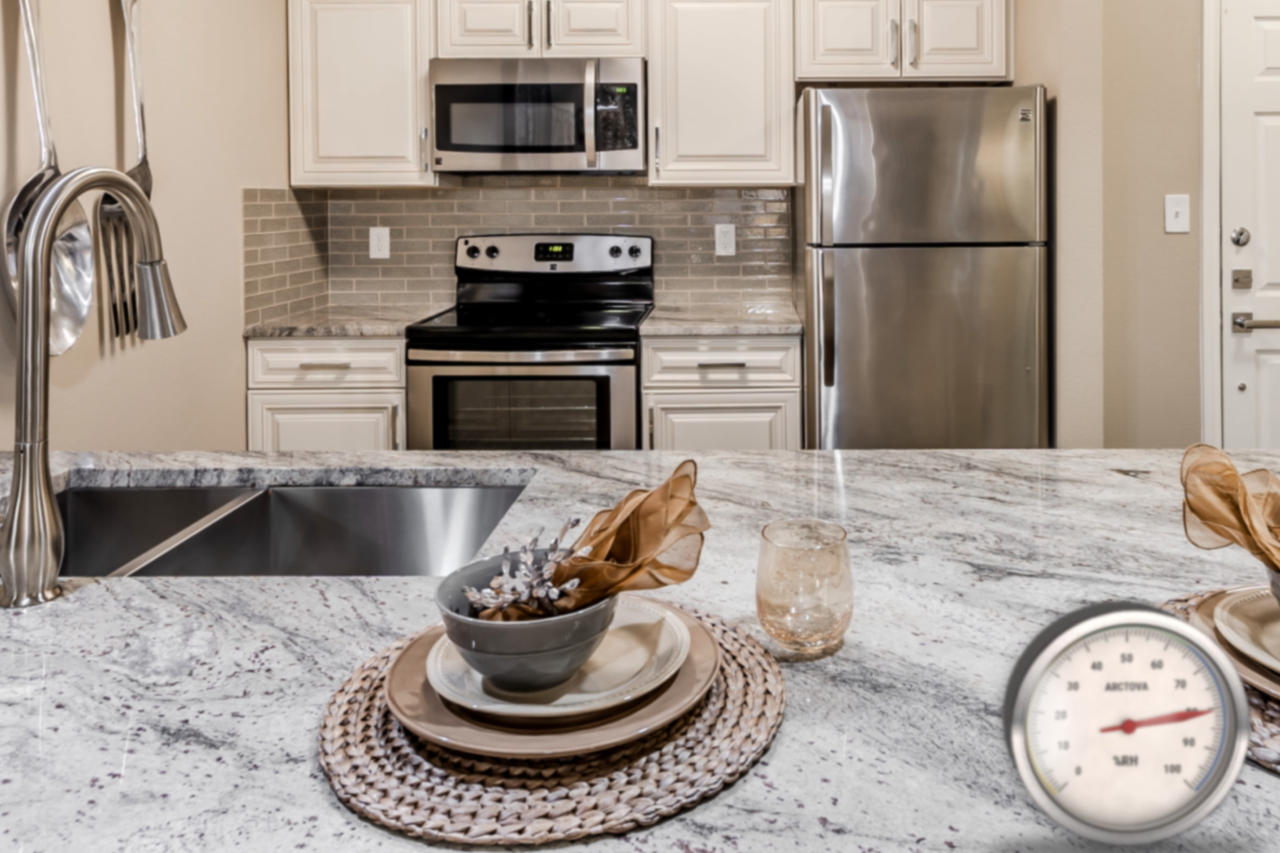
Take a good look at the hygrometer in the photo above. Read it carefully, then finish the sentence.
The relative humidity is 80 %
